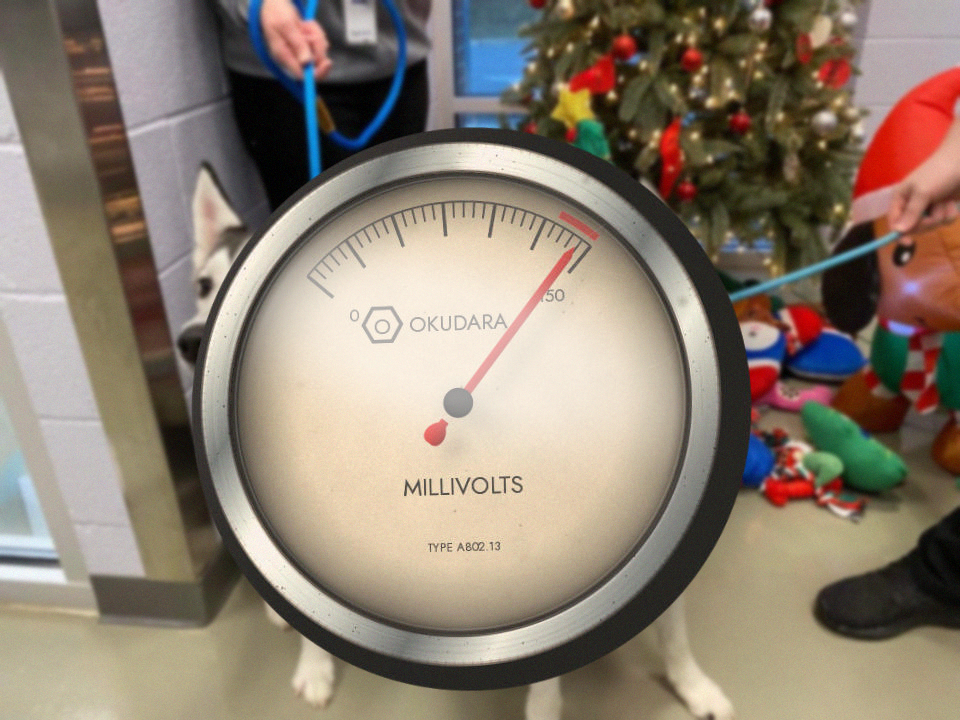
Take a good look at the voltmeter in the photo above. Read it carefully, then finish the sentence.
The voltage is 145 mV
